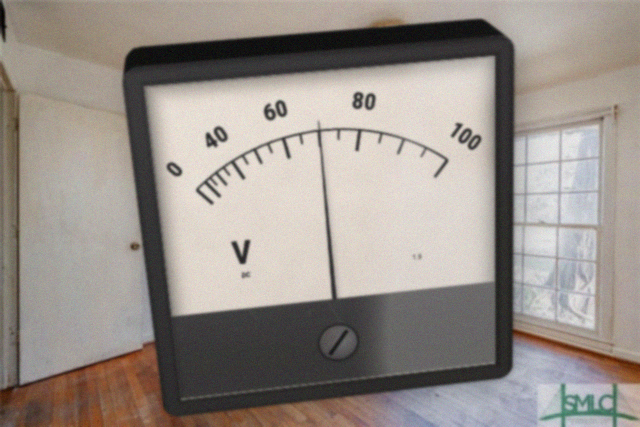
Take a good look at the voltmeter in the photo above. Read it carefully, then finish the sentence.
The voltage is 70 V
